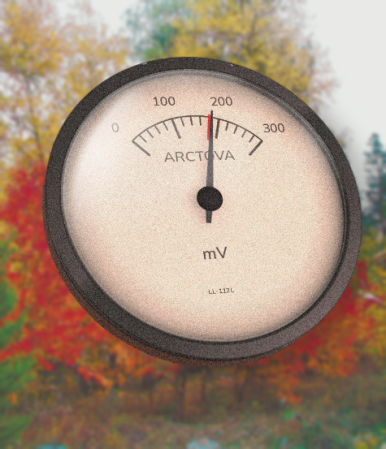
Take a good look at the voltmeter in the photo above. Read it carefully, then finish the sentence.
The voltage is 180 mV
